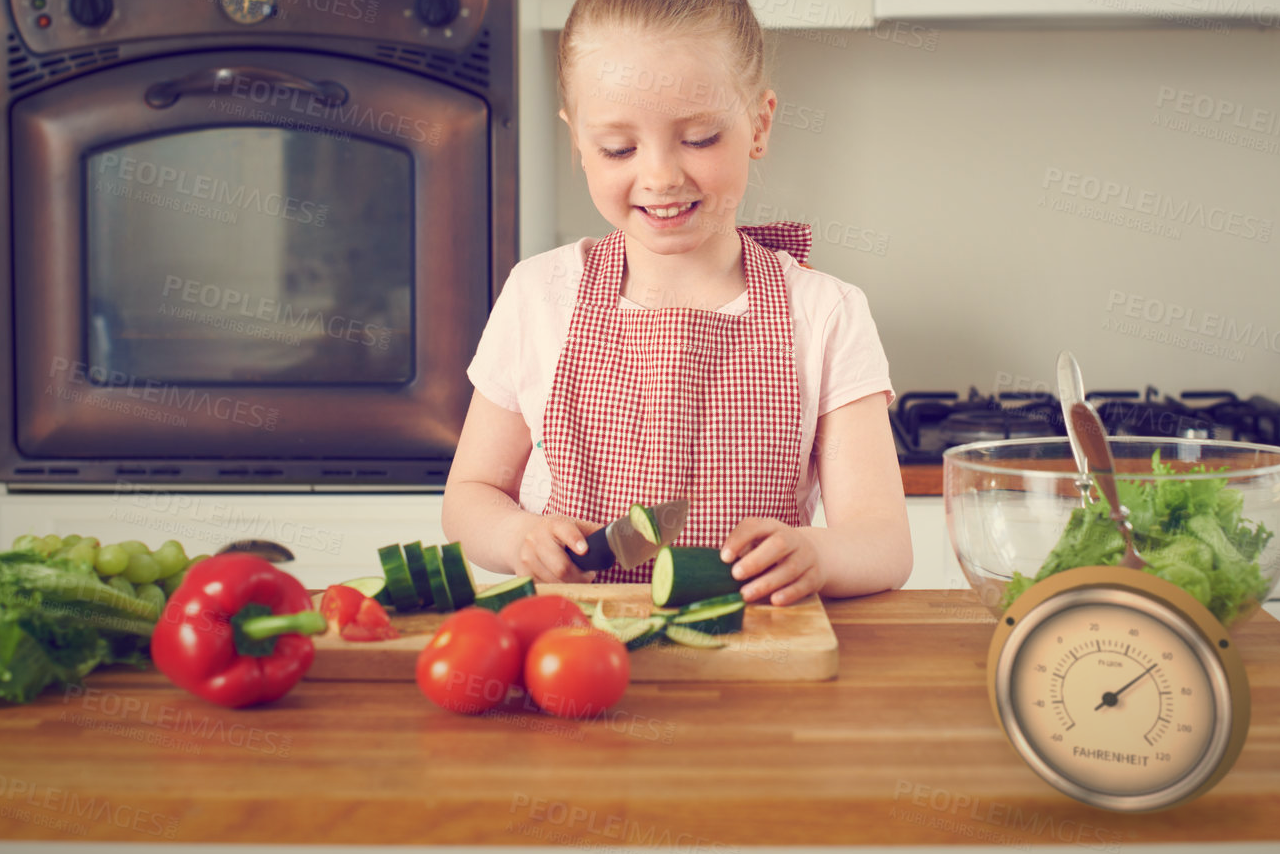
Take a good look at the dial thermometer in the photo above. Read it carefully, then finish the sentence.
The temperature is 60 °F
